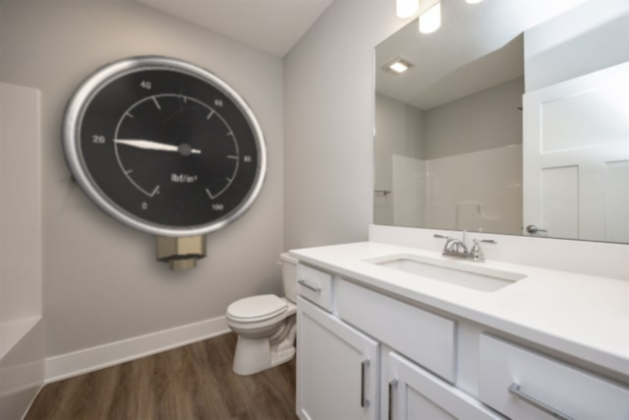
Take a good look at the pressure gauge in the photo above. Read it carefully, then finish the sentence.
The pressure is 20 psi
